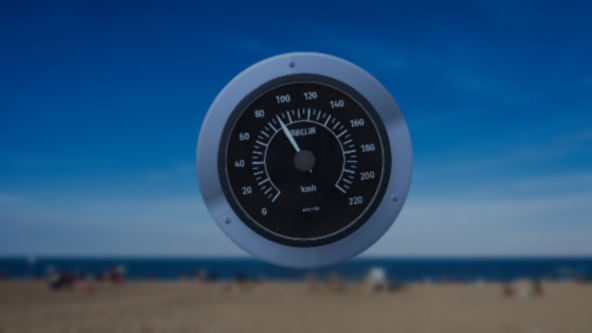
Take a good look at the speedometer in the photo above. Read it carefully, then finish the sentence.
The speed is 90 km/h
